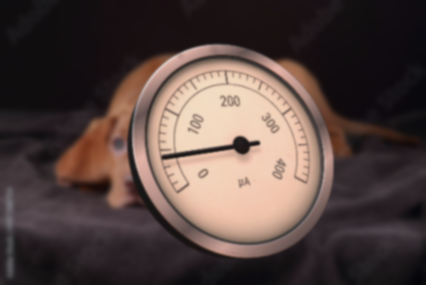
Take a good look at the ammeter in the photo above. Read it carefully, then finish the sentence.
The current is 40 µA
